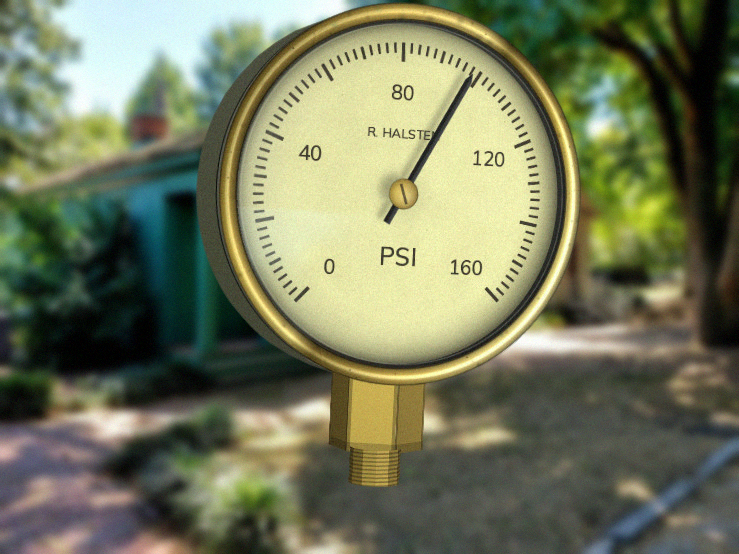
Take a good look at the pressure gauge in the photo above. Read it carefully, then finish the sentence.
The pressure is 98 psi
